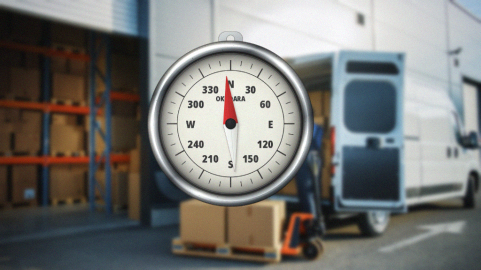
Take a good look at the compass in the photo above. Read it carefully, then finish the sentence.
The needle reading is 355 °
